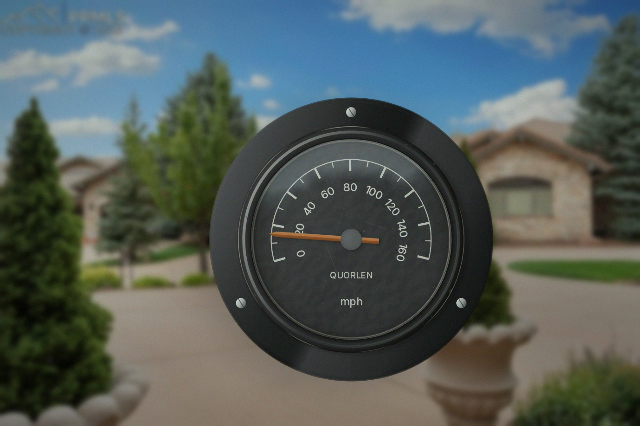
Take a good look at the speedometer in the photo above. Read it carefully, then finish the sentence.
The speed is 15 mph
